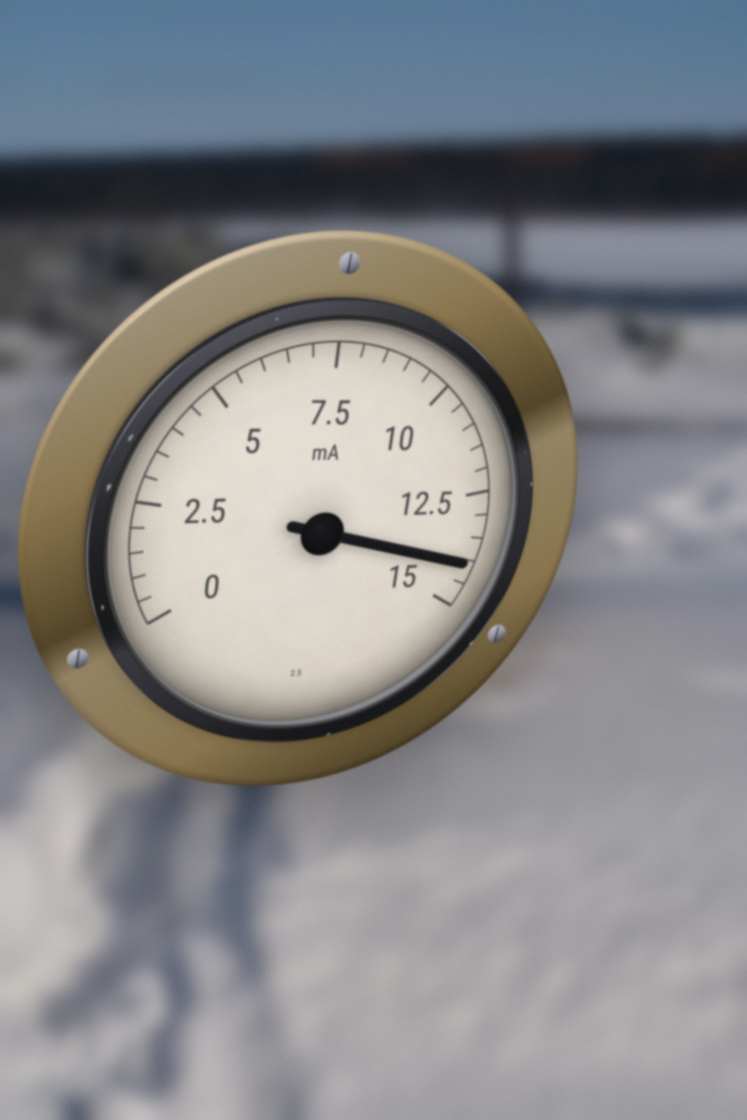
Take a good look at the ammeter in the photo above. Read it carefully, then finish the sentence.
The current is 14 mA
